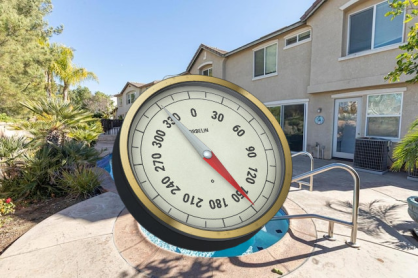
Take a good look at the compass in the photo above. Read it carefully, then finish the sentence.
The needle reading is 150 °
